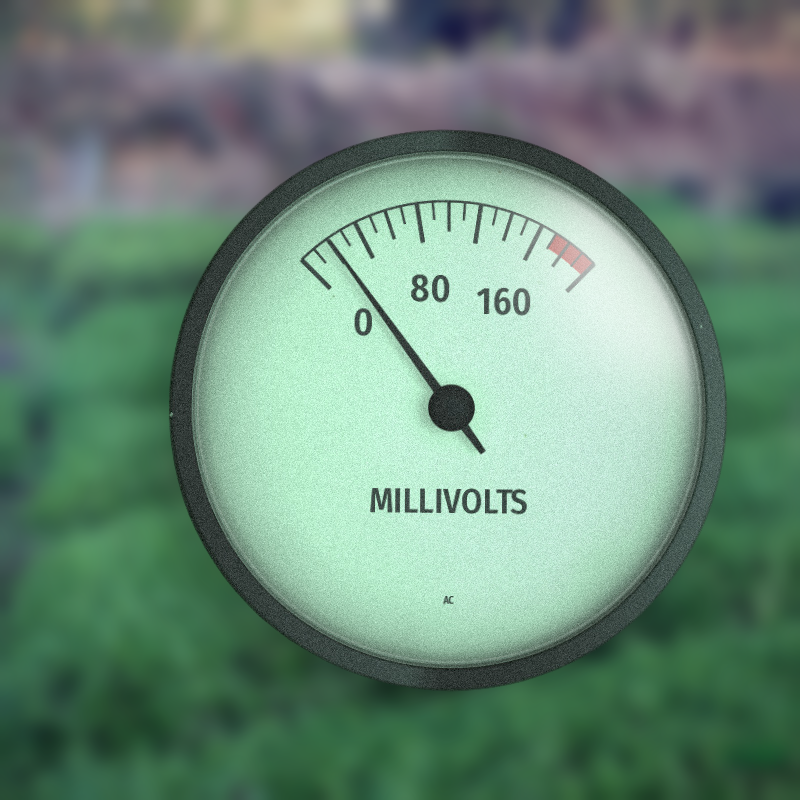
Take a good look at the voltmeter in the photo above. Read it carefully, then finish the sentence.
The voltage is 20 mV
